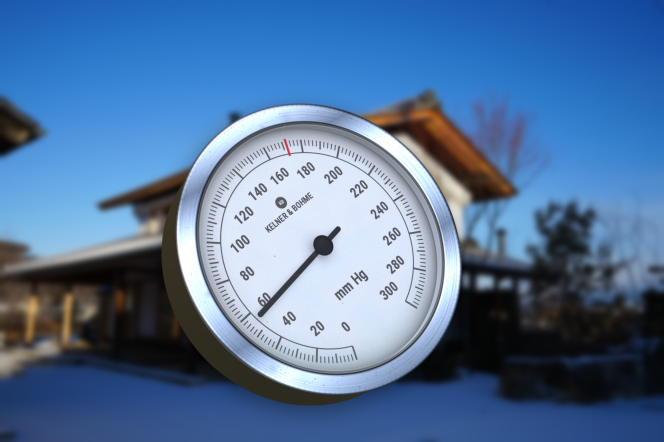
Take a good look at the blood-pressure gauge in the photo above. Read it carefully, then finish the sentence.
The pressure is 56 mmHg
